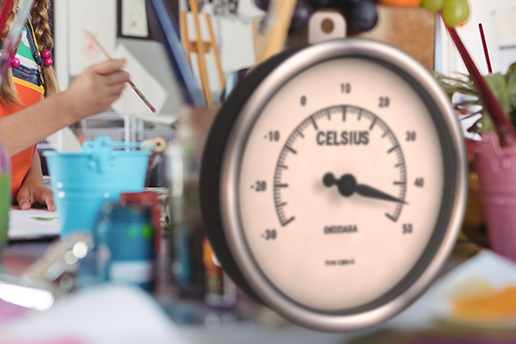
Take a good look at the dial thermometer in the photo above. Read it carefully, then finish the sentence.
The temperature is 45 °C
